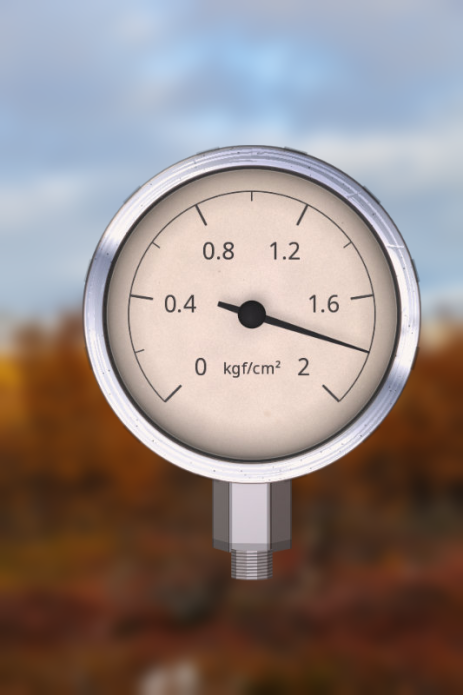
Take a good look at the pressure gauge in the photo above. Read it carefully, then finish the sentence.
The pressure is 1.8 kg/cm²
